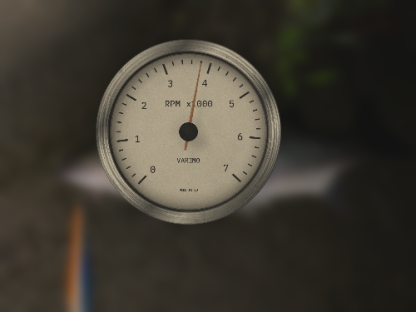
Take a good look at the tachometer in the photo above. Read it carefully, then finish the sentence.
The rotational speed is 3800 rpm
